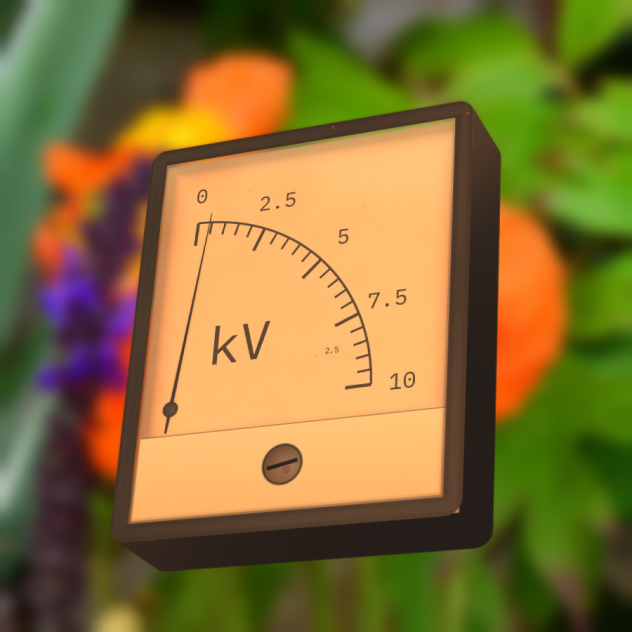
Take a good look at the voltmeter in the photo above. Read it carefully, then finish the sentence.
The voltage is 0.5 kV
